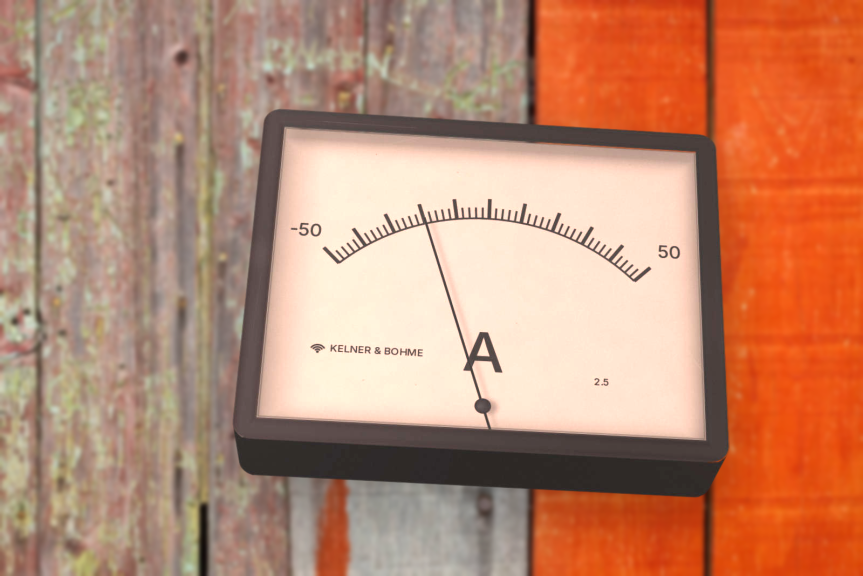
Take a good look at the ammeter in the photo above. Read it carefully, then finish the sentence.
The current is -20 A
